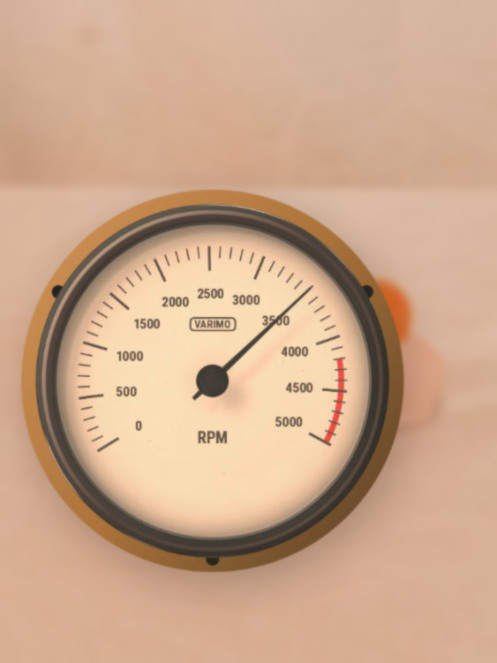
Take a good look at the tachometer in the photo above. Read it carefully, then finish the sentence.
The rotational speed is 3500 rpm
